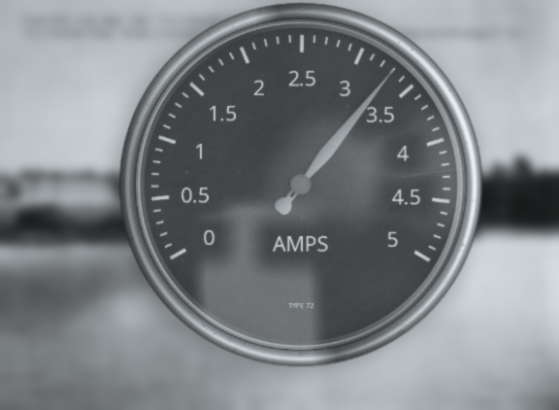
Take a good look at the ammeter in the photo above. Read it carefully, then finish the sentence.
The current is 3.3 A
